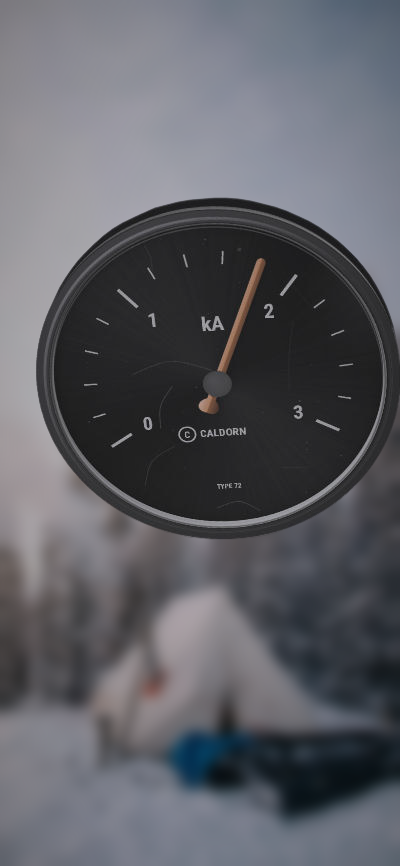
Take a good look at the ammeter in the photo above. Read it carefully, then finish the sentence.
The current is 1.8 kA
